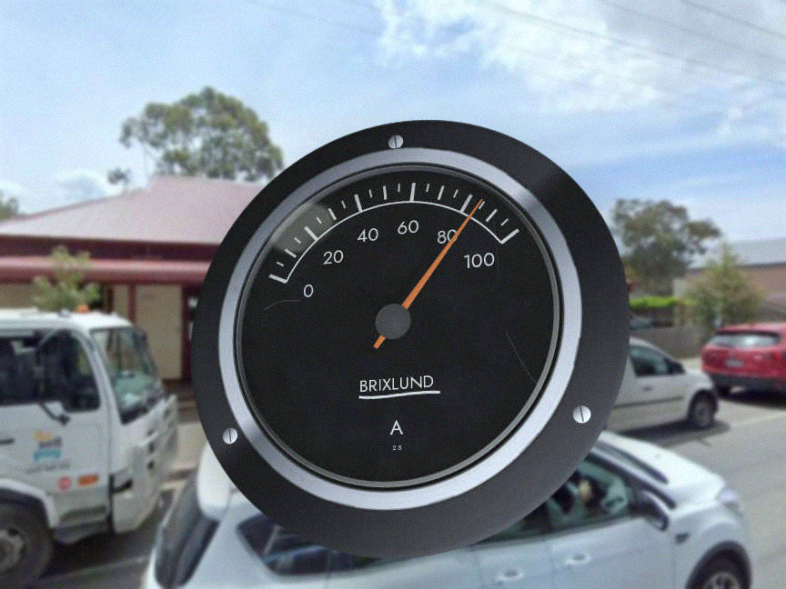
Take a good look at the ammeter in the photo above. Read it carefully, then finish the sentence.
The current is 85 A
